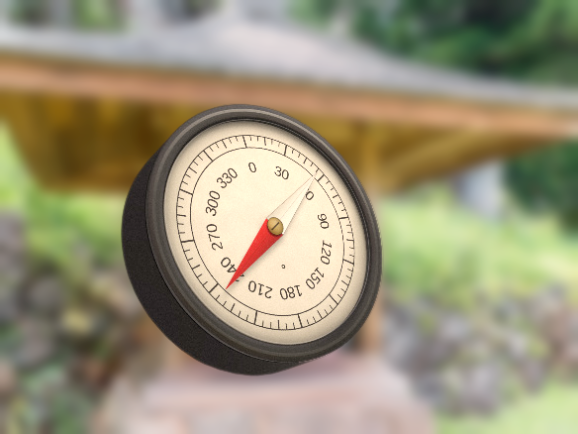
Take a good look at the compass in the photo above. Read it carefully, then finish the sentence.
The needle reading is 235 °
